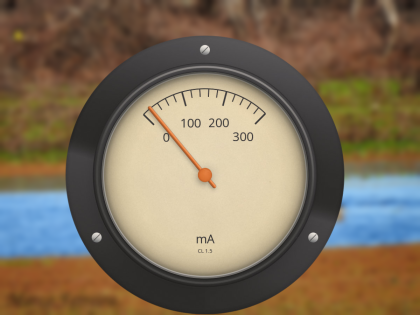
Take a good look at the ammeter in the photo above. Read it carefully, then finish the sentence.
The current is 20 mA
